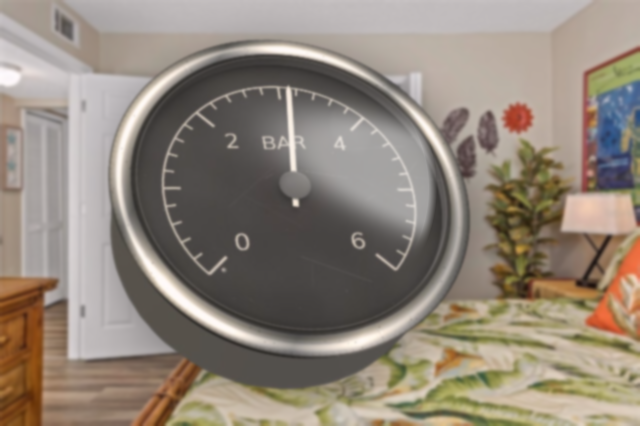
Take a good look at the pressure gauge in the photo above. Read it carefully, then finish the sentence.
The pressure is 3.1 bar
